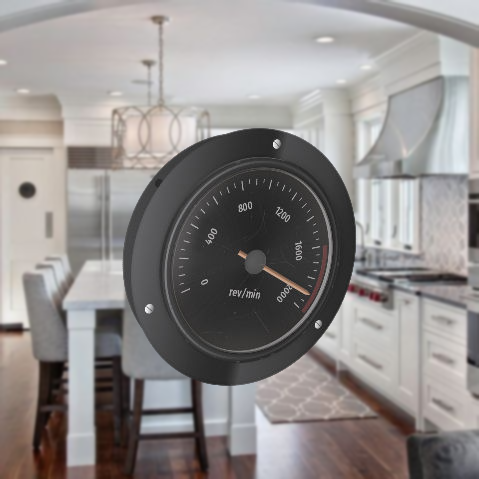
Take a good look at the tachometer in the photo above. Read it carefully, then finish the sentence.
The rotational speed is 1900 rpm
